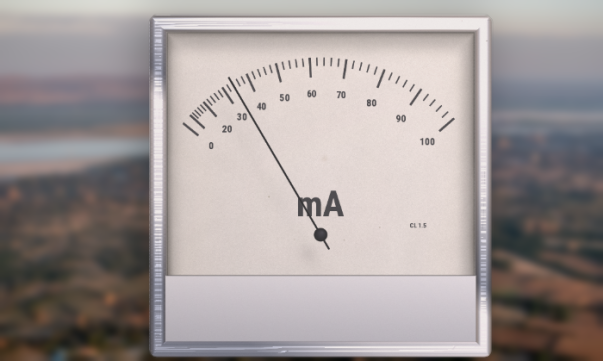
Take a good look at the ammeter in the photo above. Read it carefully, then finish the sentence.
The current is 34 mA
